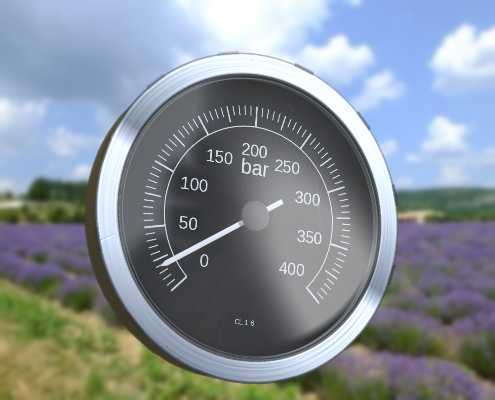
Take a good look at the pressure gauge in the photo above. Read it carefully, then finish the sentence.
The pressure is 20 bar
